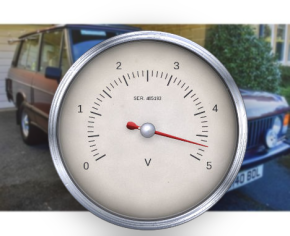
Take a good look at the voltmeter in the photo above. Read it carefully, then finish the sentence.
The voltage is 4.7 V
